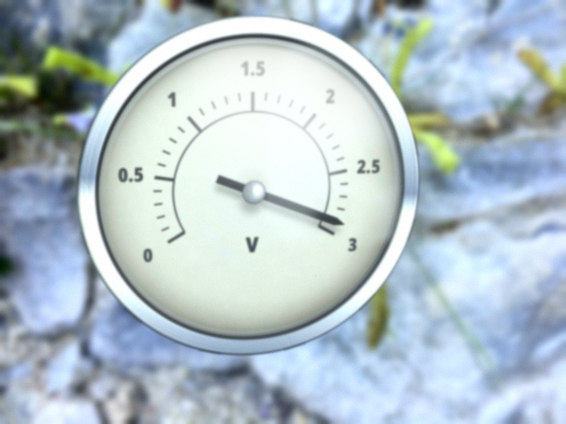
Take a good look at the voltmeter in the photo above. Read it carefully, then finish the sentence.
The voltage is 2.9 V
